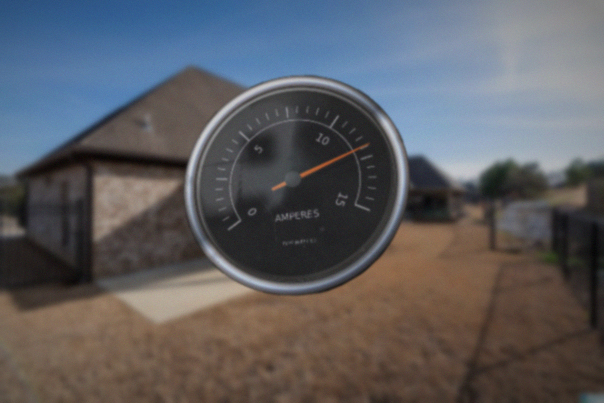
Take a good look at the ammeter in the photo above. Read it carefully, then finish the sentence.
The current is 12 A
